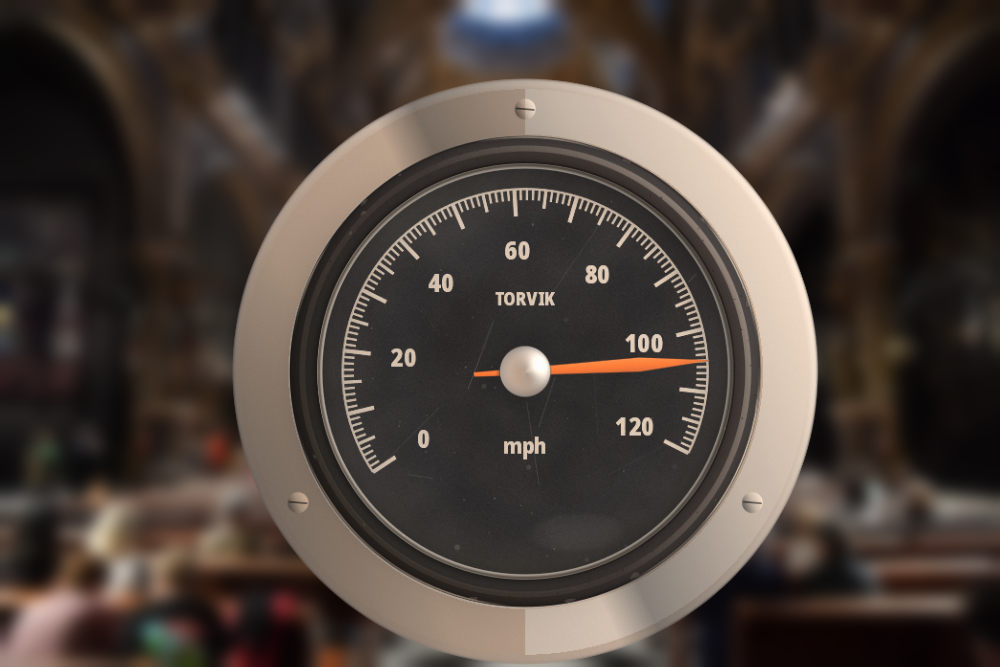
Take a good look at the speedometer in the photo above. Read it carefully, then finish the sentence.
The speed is 105 mph
